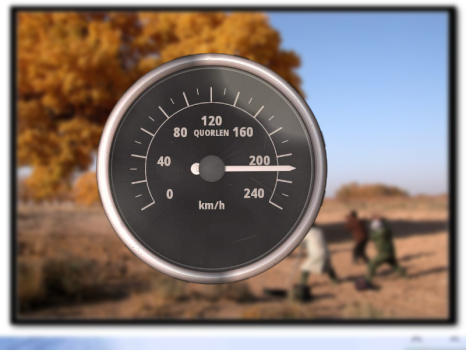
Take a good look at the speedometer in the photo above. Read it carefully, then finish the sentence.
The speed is 210 km/h
